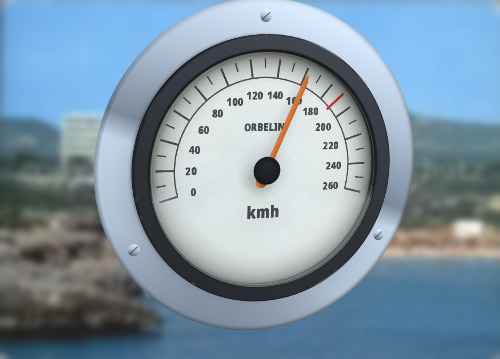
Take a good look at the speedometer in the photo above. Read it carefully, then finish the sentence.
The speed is 160 km/h
